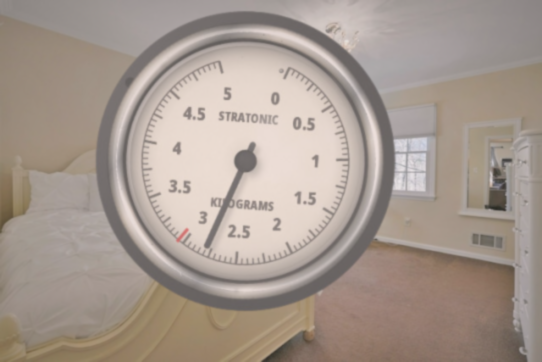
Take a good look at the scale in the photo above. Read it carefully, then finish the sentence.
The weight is 2.8 kg
